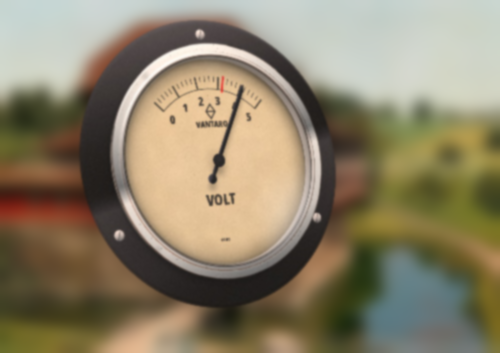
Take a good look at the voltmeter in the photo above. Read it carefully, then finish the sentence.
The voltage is 4 V
